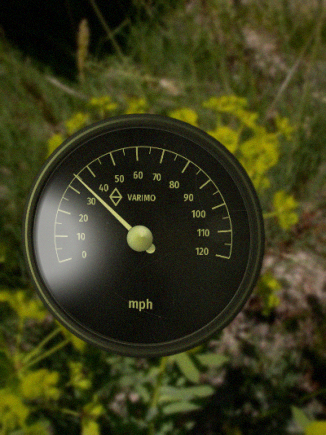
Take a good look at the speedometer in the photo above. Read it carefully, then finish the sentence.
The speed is 35 mph
